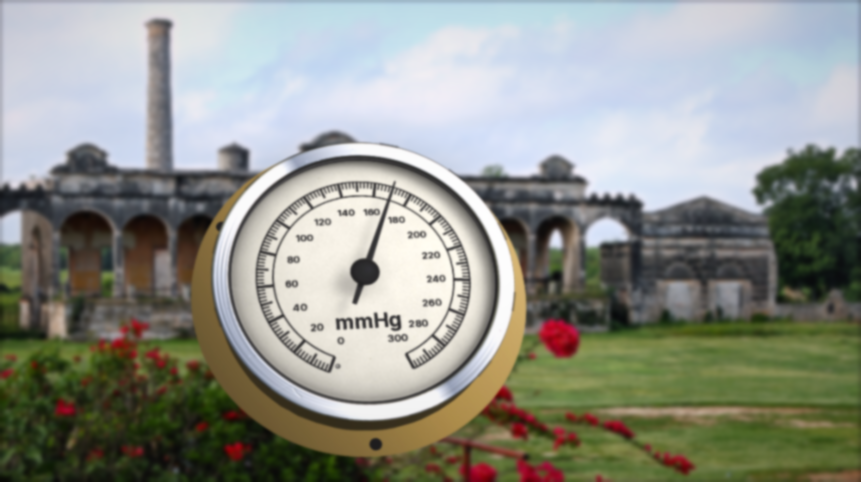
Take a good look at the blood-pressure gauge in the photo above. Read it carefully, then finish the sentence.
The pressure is 170 mmHg
